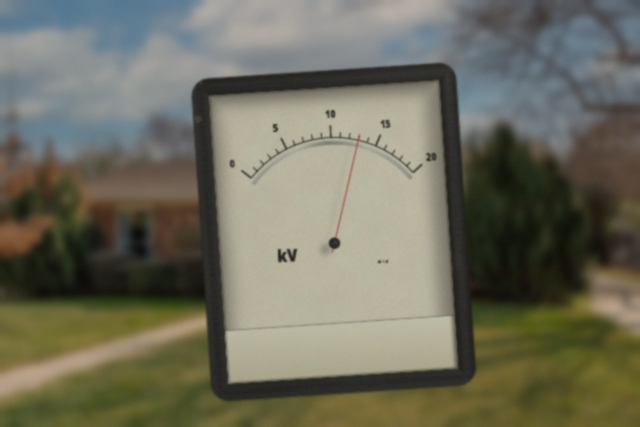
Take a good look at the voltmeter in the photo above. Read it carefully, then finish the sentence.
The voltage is 13 kV
